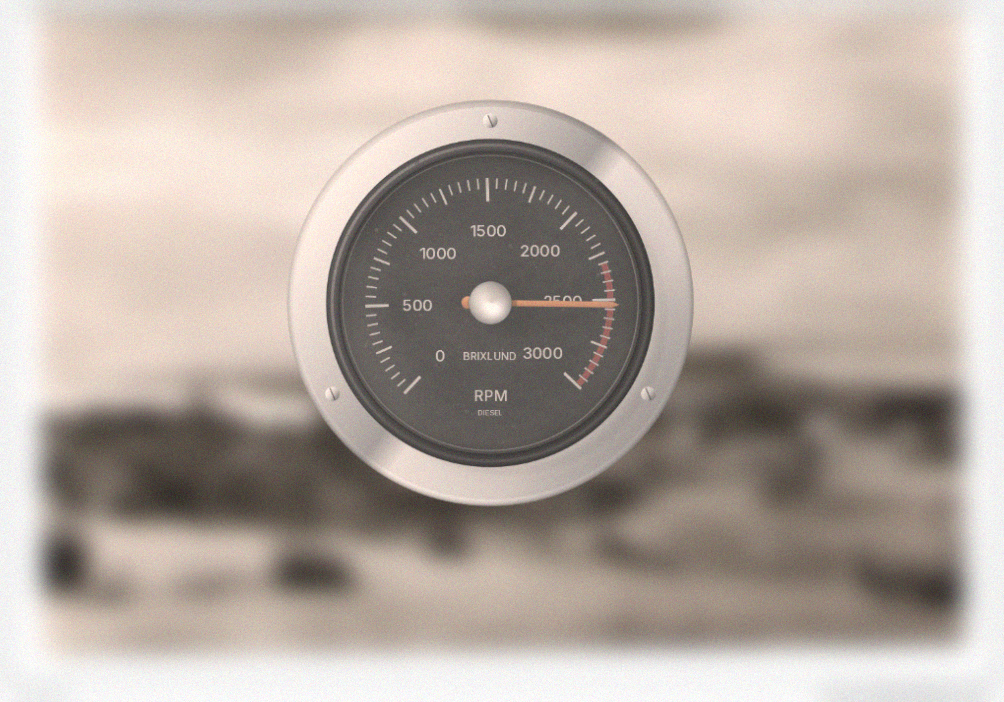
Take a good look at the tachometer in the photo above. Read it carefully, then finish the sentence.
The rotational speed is 2525 rpm
